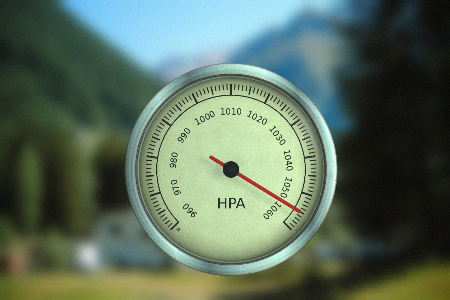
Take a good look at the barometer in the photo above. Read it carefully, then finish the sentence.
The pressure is 1055 hPa
